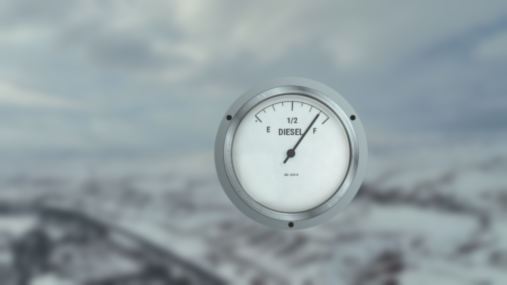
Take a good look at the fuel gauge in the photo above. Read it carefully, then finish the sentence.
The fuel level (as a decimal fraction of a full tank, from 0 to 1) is 0.875
